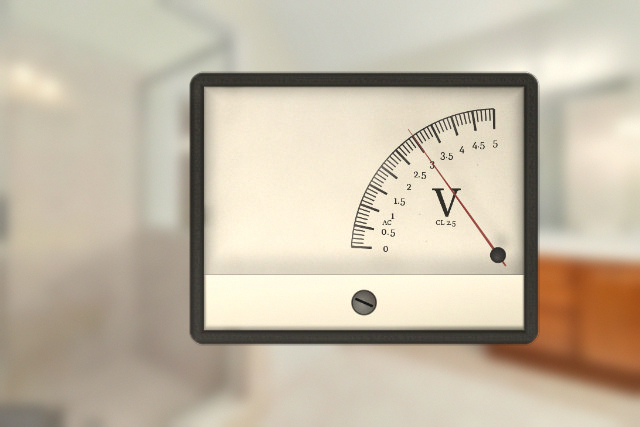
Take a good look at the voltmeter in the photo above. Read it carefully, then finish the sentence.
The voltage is 3 V
